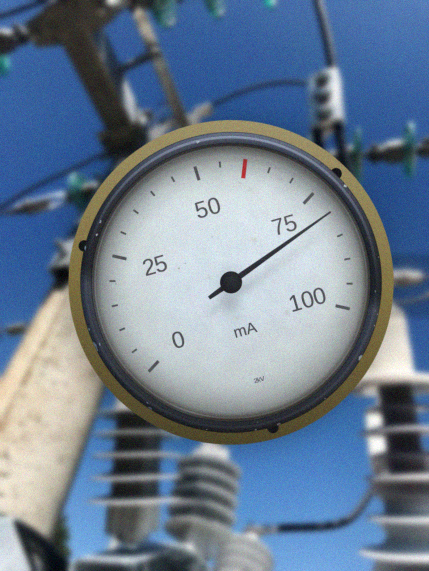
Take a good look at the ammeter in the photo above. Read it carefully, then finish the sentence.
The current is 80 mA
